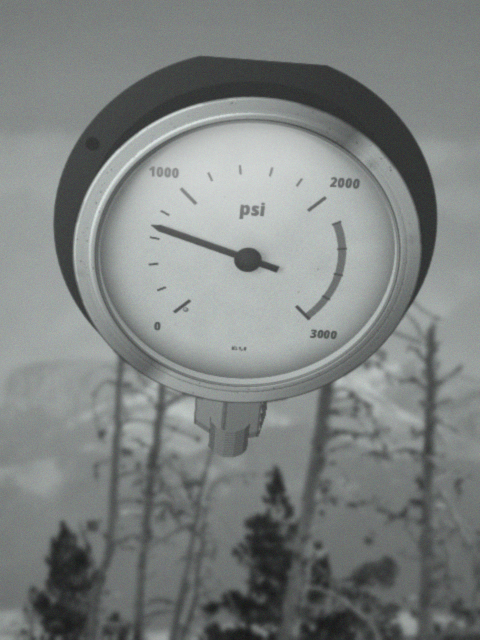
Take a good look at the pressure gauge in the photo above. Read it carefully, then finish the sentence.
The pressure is 700 psi
